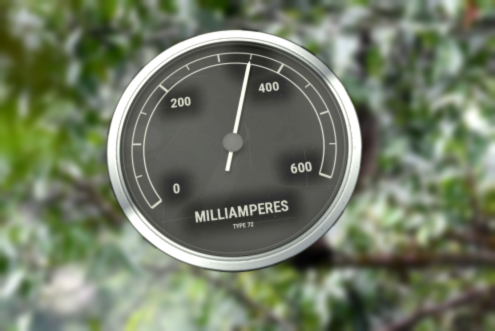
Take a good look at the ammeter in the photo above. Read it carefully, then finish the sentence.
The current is 350 mA
